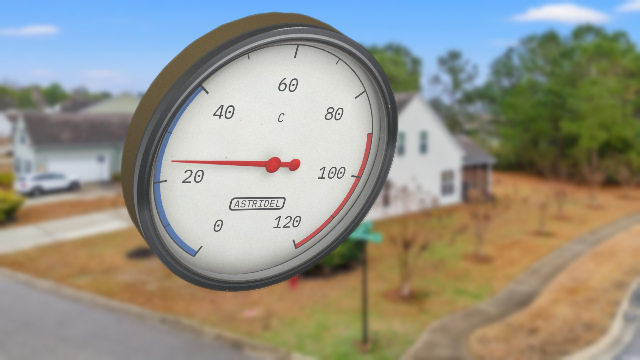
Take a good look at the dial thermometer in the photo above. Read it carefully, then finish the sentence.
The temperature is 25 °C
